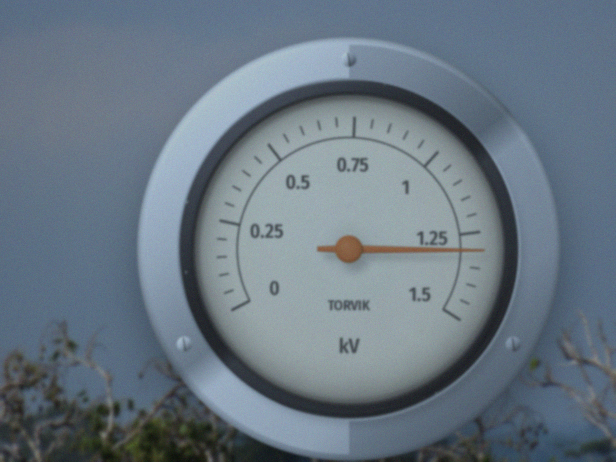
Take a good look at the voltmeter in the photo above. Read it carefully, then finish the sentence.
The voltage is 1.3 kV
